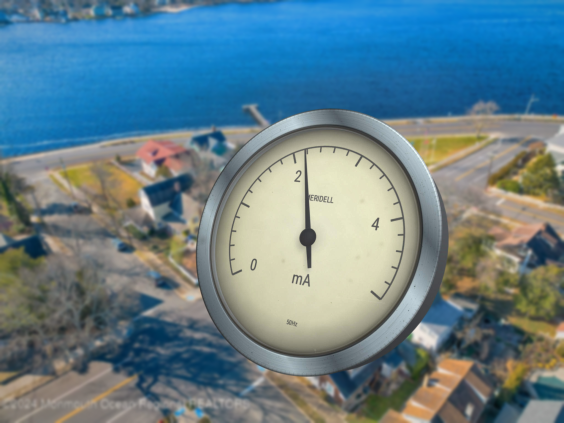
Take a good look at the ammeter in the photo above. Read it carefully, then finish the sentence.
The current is 2.2 mA
